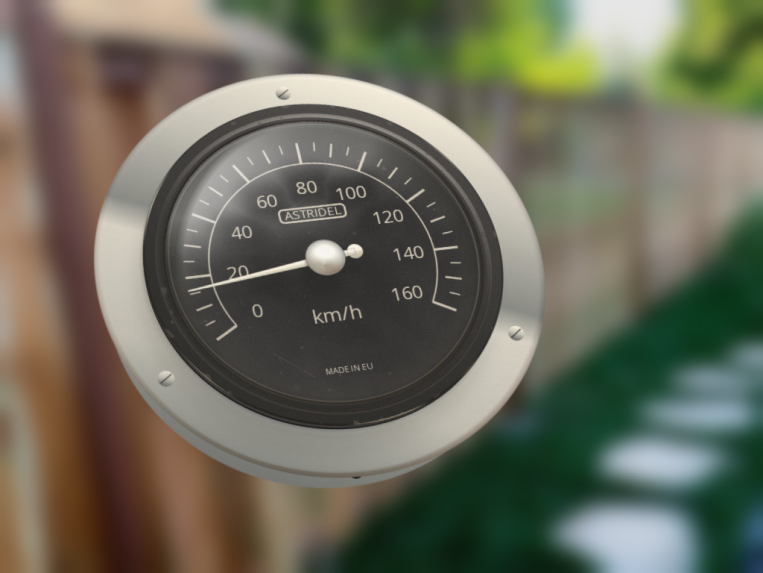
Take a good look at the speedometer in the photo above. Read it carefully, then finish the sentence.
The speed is 15 km/h
